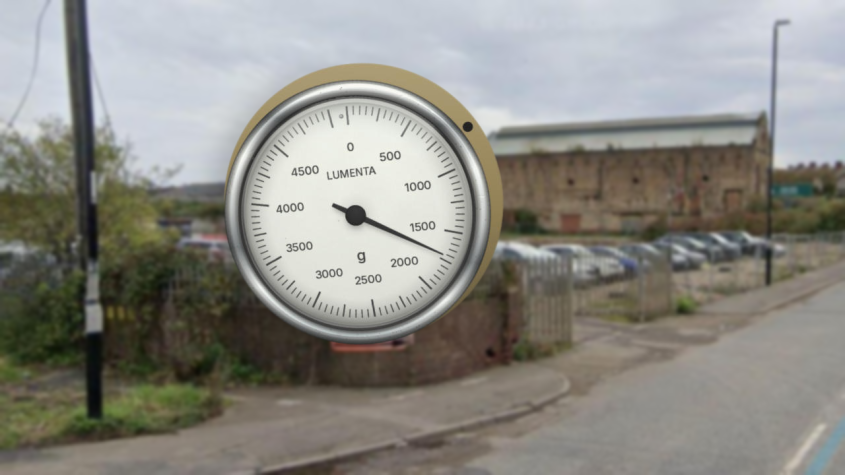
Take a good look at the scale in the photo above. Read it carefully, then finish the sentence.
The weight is 1700 g
